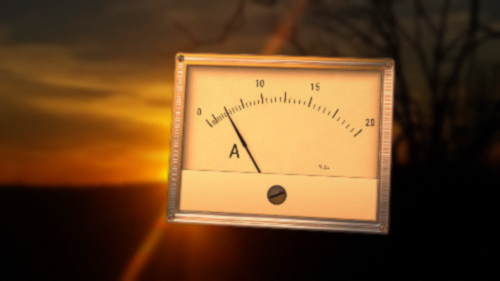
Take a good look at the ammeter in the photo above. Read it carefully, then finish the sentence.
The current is 5 A
